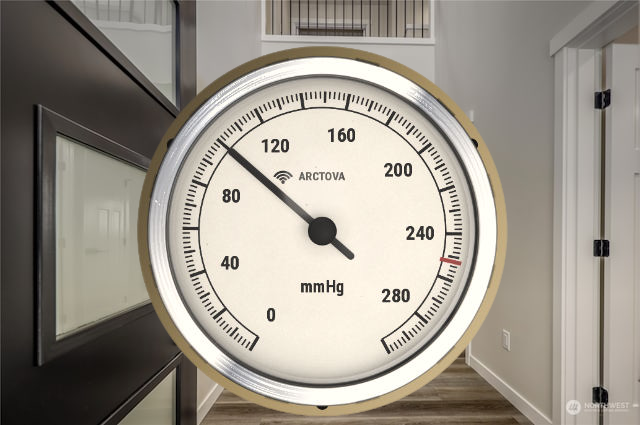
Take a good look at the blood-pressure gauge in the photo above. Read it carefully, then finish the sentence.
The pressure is 100 mmHg
